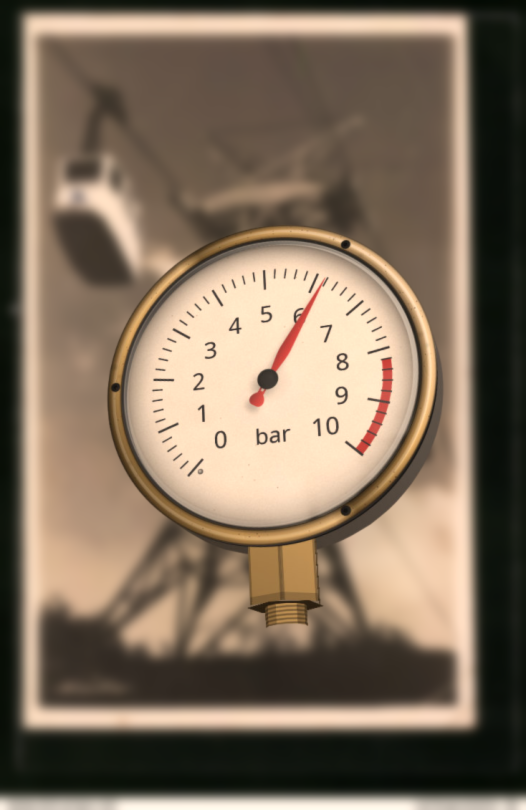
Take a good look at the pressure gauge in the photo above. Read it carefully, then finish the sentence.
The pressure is 6.2 bar
